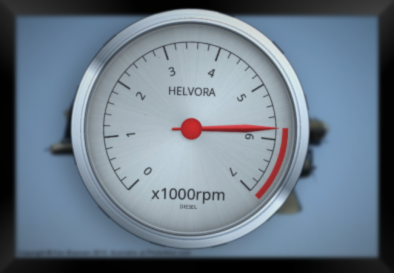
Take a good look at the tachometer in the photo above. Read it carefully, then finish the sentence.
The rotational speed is 5800 rpm
